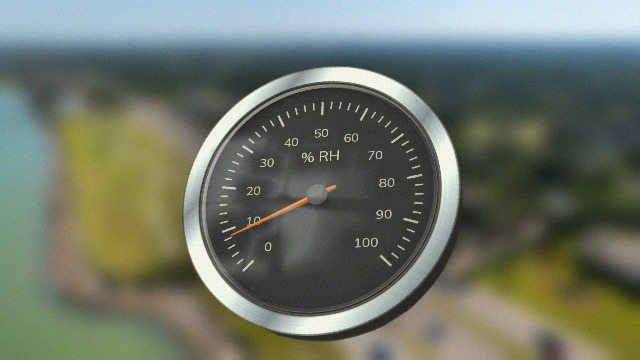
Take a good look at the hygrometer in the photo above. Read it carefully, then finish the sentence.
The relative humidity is 8 %
